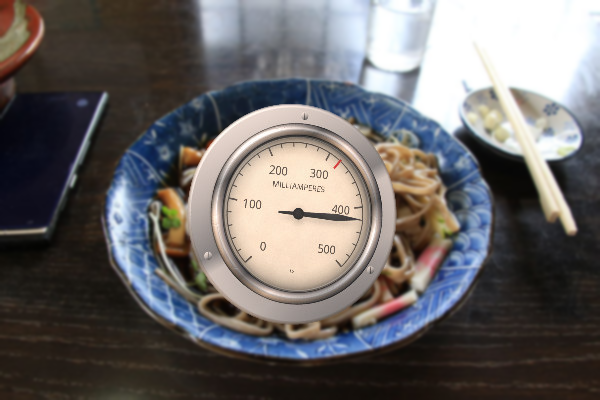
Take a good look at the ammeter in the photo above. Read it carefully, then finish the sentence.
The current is 420 mA
